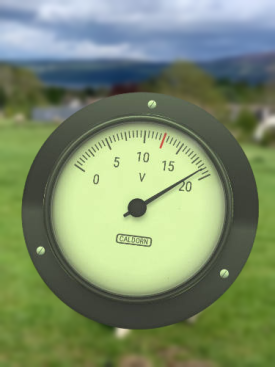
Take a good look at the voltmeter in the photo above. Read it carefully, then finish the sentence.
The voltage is 19 V
